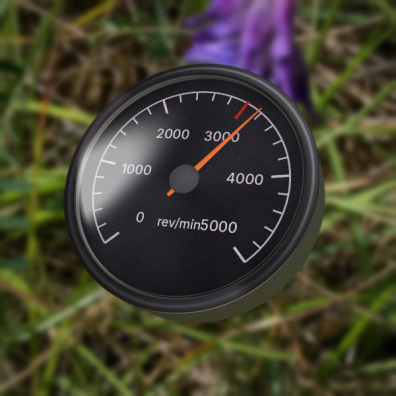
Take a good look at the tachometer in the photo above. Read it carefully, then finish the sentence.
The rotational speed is 3200 rpm
